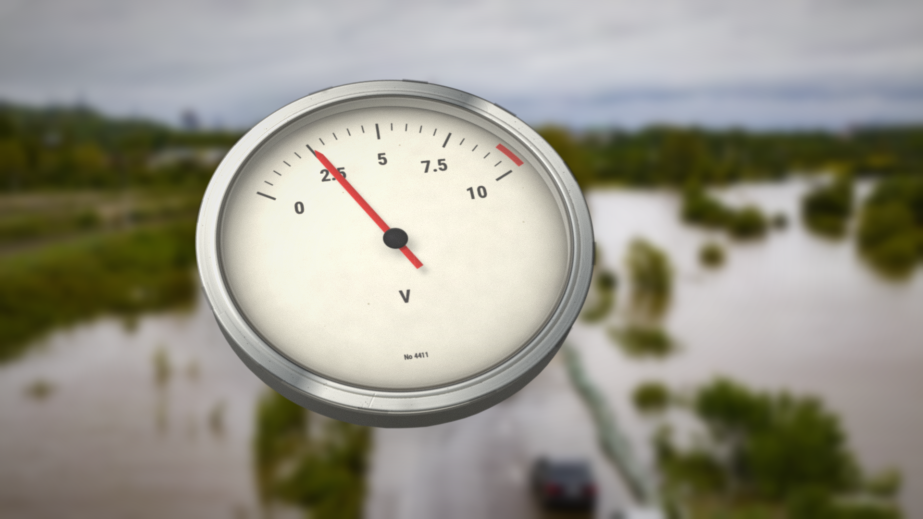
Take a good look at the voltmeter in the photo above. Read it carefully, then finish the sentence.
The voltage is 2.5 V
